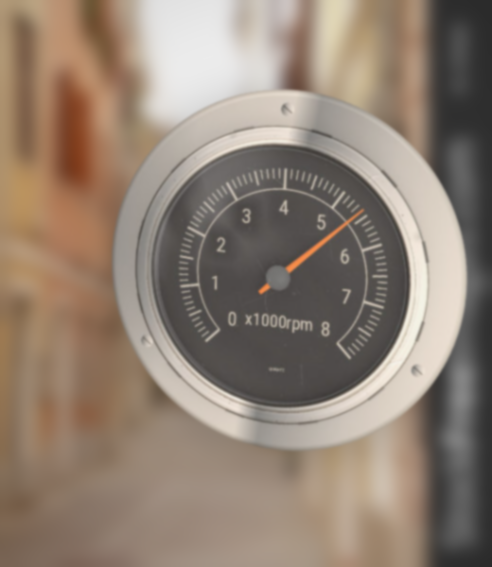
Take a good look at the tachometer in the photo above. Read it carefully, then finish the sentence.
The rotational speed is 5400 rpm
